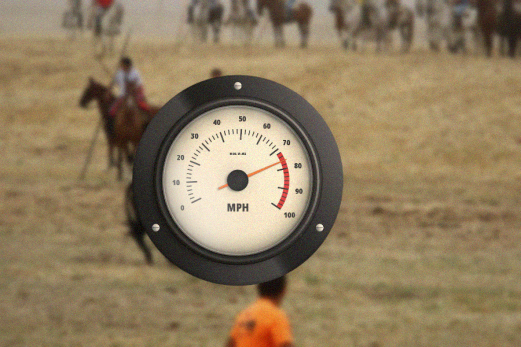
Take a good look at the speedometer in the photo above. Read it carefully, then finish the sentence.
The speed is 76 mph
